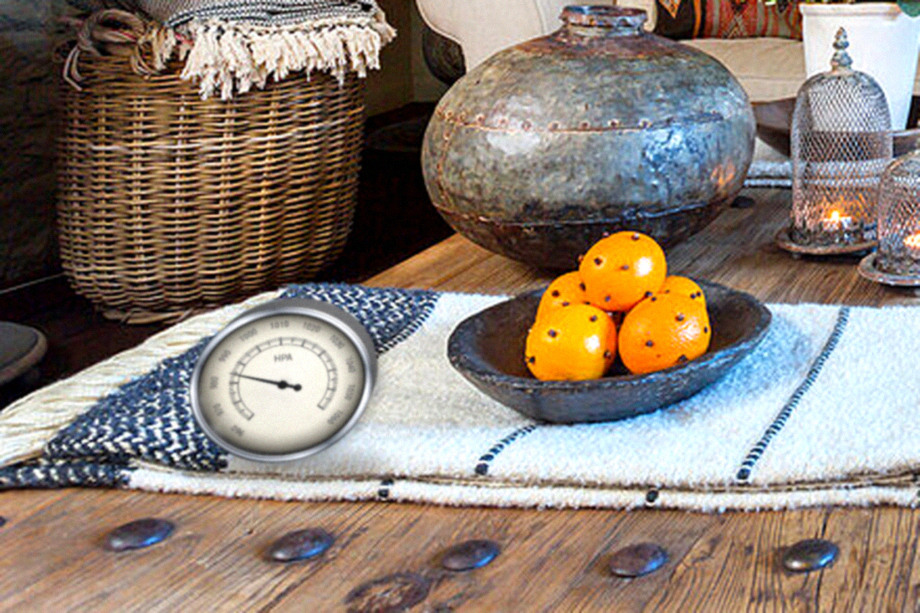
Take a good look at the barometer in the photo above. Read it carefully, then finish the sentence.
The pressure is 985 hPa
